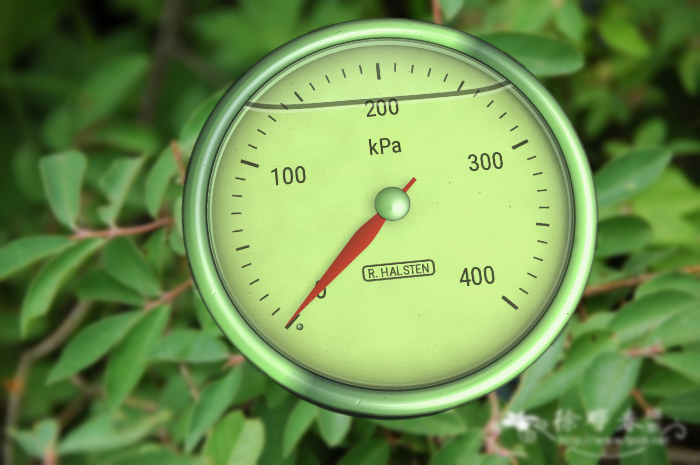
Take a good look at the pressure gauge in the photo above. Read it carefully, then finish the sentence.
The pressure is 0 kPa
